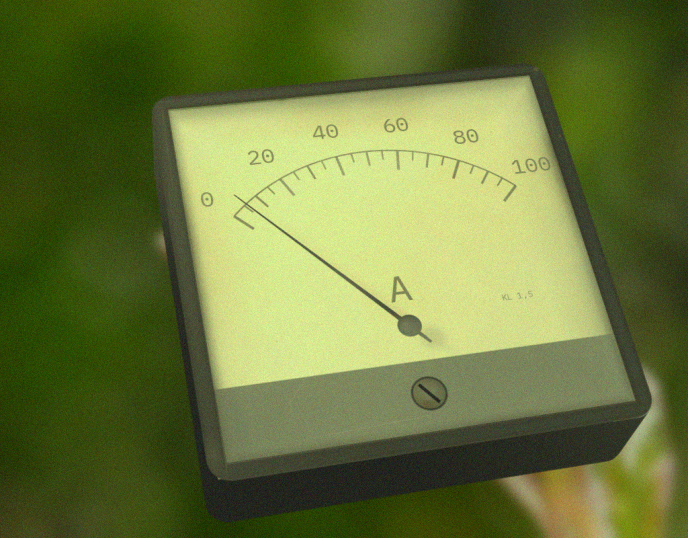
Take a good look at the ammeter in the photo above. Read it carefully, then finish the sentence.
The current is 5 A
